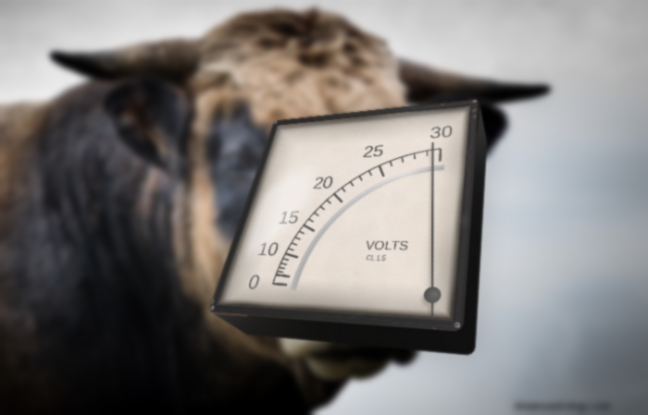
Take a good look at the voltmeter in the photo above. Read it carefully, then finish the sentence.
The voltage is 29.5 V
